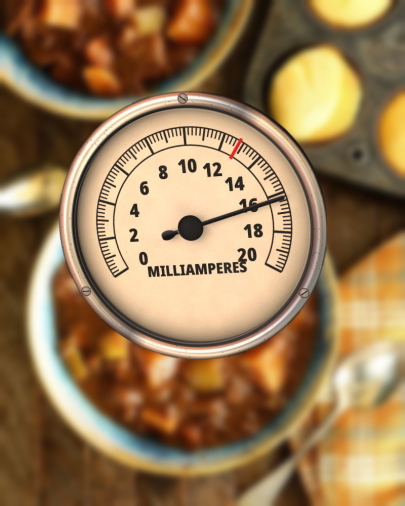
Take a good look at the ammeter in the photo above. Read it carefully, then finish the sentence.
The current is 16.2 mA
